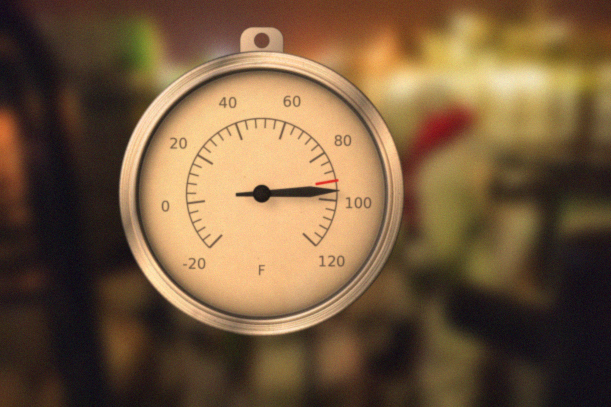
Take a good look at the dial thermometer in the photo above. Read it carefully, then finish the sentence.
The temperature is 96 °F
